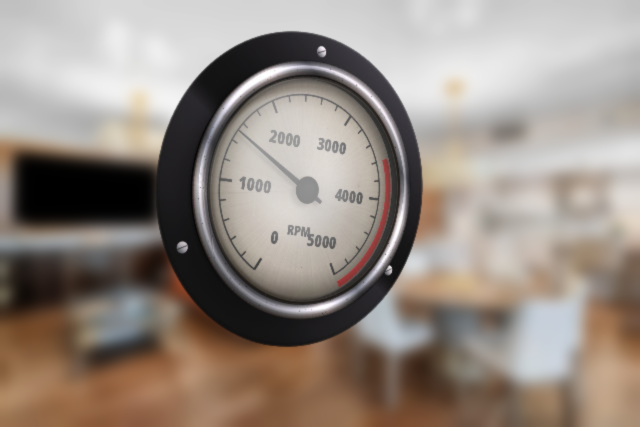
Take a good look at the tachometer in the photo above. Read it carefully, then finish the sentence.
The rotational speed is 1500 rpm
